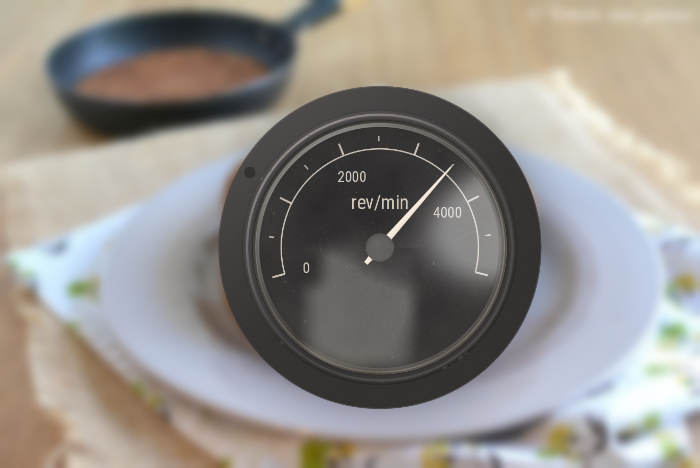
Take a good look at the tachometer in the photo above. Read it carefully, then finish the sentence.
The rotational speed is 3500 rpm
